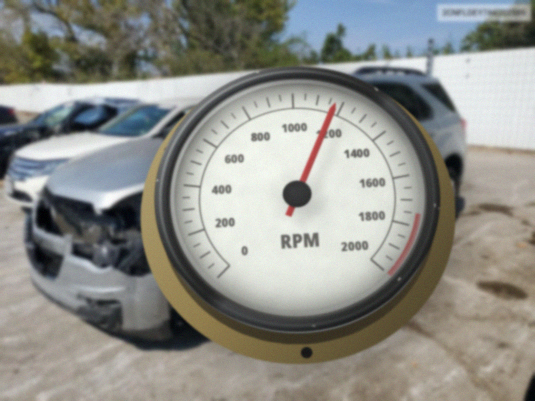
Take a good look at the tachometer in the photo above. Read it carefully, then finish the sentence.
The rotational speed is 1175 rpm
